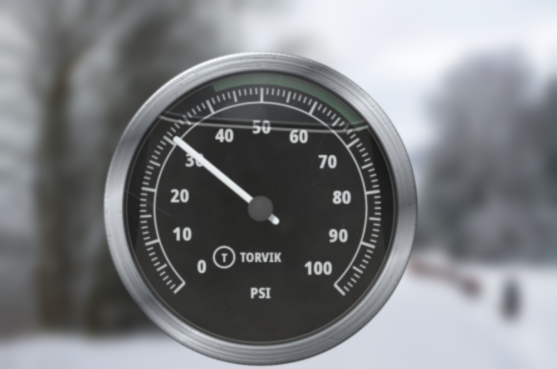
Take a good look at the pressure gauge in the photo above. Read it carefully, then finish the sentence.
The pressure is 31 psi
